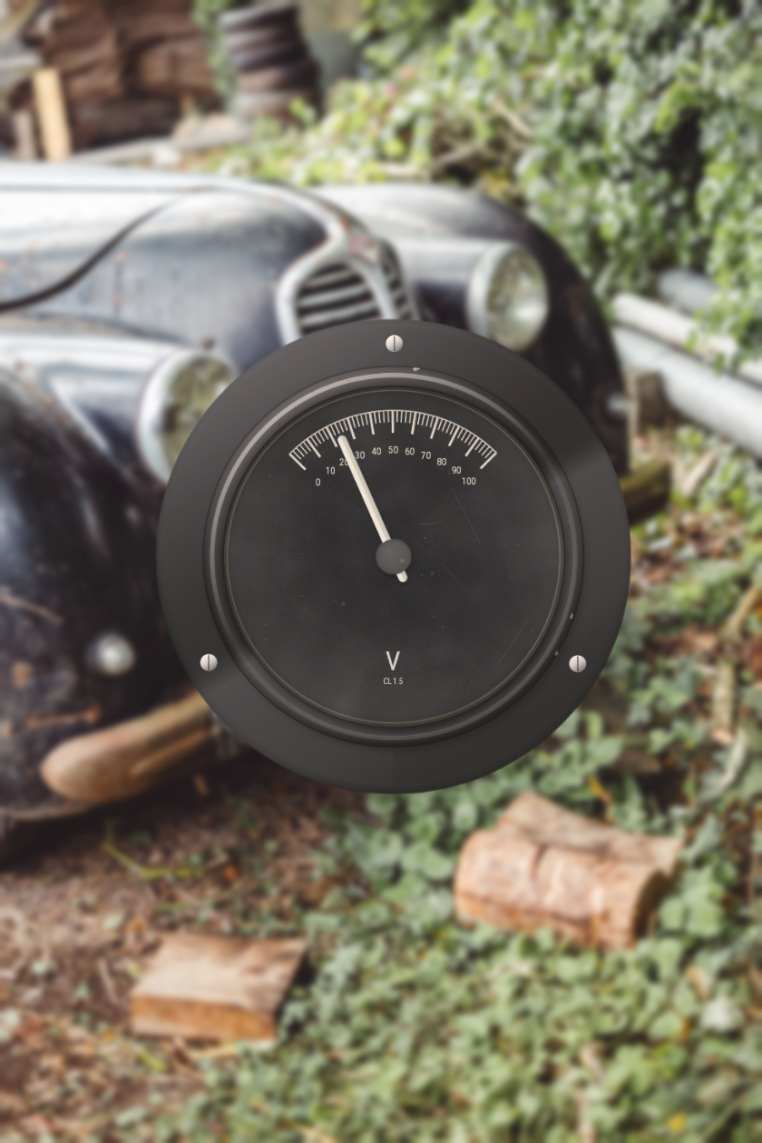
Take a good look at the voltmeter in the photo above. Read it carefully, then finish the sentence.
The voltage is 24 V
